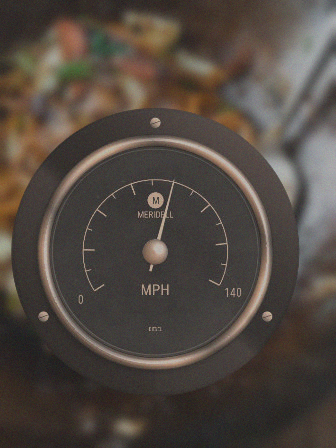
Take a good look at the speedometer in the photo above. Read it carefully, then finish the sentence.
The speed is 80 mph
